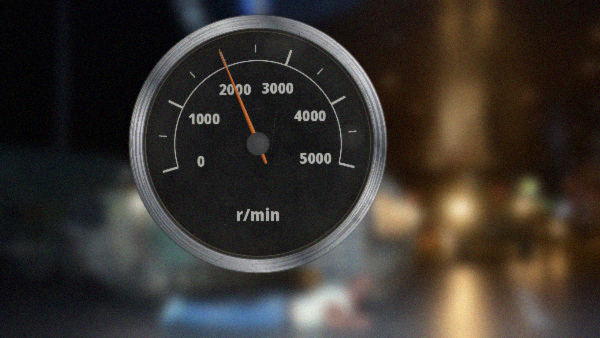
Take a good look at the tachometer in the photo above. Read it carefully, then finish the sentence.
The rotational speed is 2000 rpm
